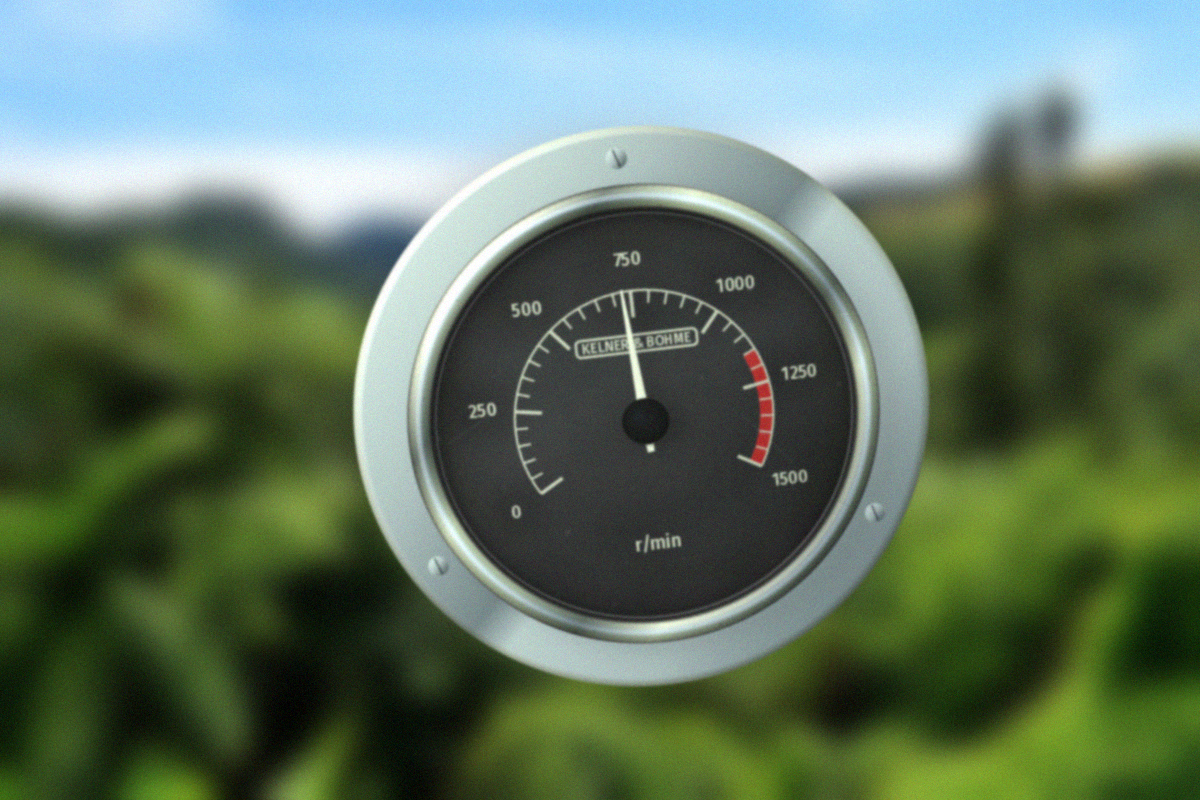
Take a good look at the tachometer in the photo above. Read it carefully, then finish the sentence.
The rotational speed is 725 rpm
